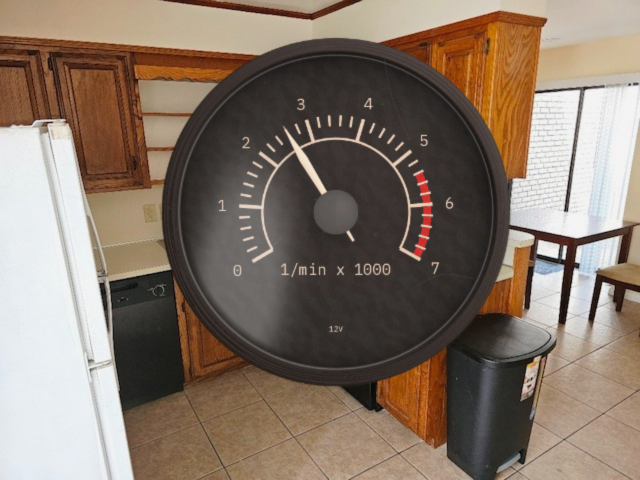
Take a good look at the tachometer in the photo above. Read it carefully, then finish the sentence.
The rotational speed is 2600 rpm
